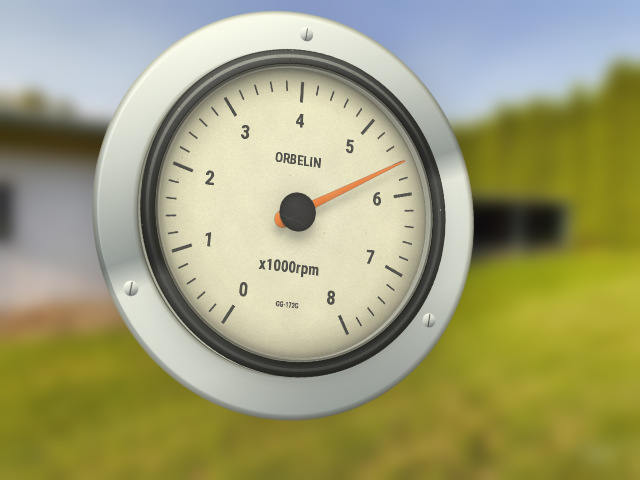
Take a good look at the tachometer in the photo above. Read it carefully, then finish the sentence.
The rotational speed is 5600 rpm
